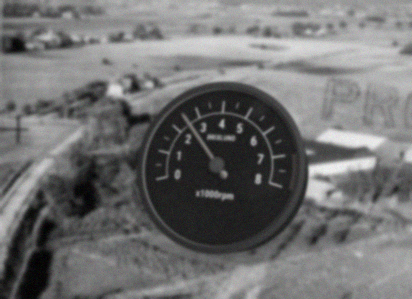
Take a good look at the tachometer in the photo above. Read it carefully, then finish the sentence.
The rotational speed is 2500 rpm
